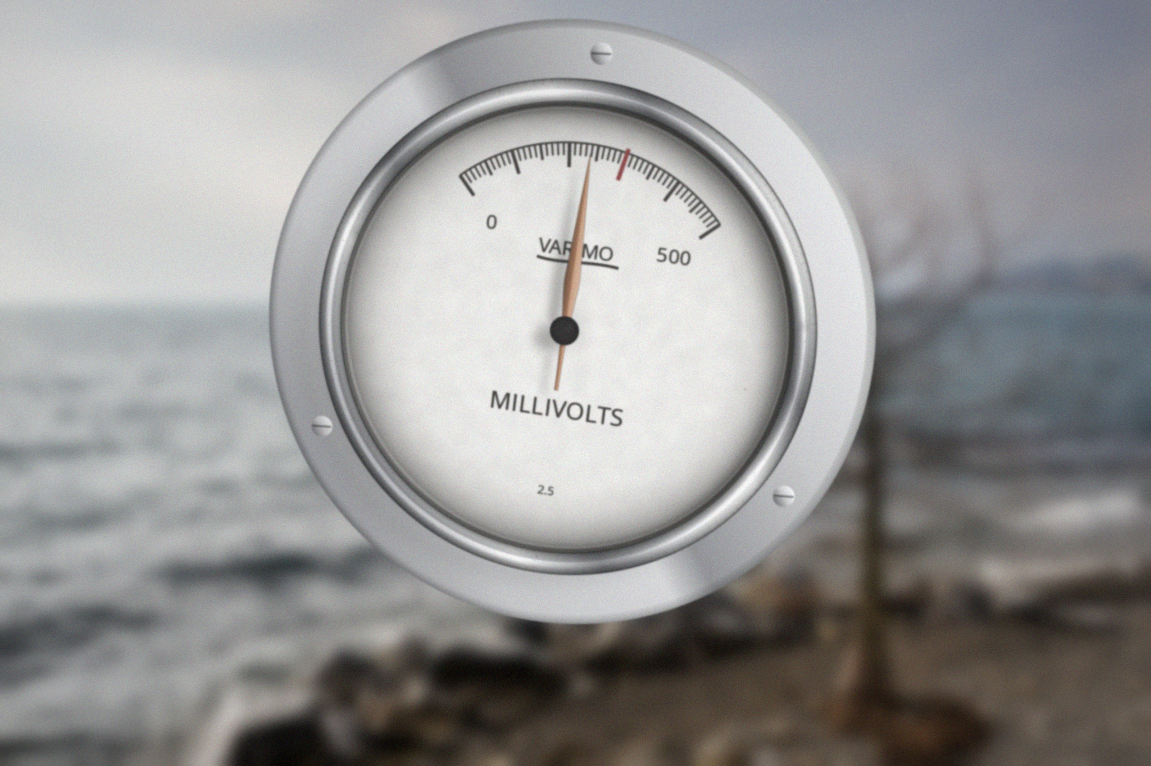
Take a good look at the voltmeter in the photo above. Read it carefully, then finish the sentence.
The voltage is 240 mV
